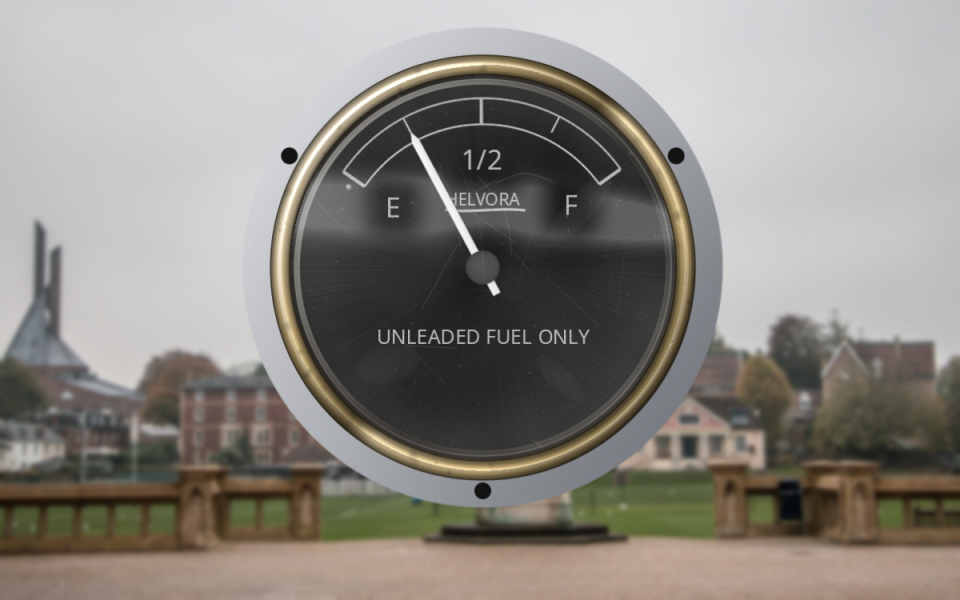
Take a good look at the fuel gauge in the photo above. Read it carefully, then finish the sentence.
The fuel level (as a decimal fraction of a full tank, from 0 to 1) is 0.25
